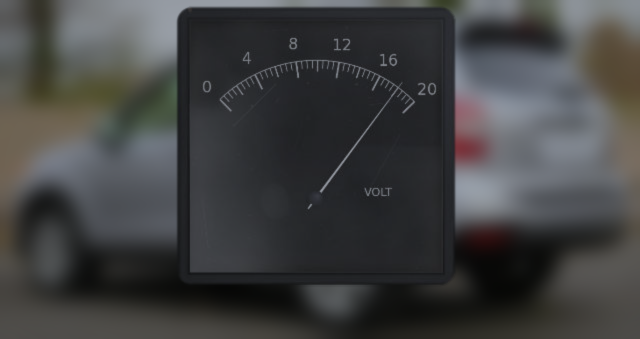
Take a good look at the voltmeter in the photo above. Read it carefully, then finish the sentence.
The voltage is 18 V
